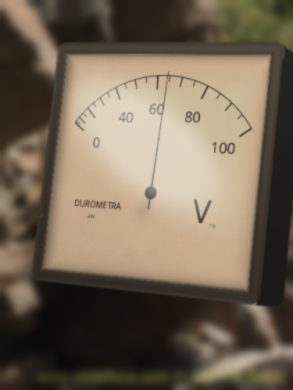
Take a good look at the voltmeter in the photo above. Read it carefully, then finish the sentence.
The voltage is 65 V
